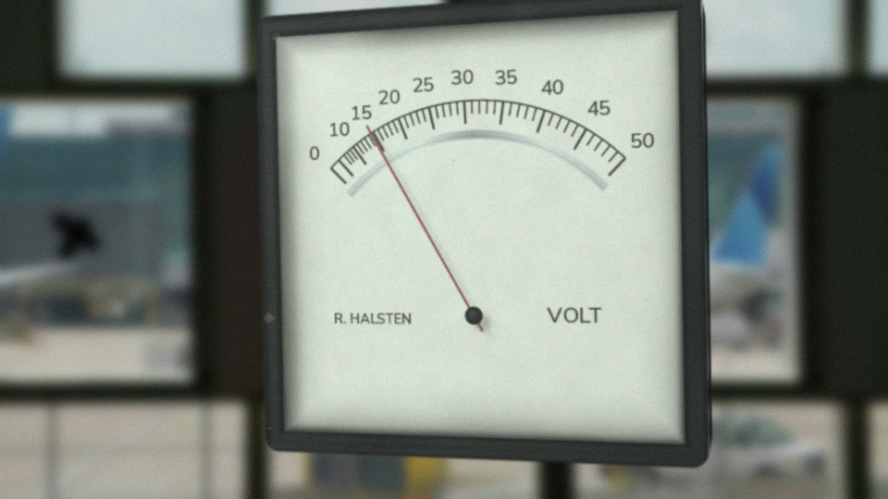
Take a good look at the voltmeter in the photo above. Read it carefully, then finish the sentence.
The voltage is 15 V
